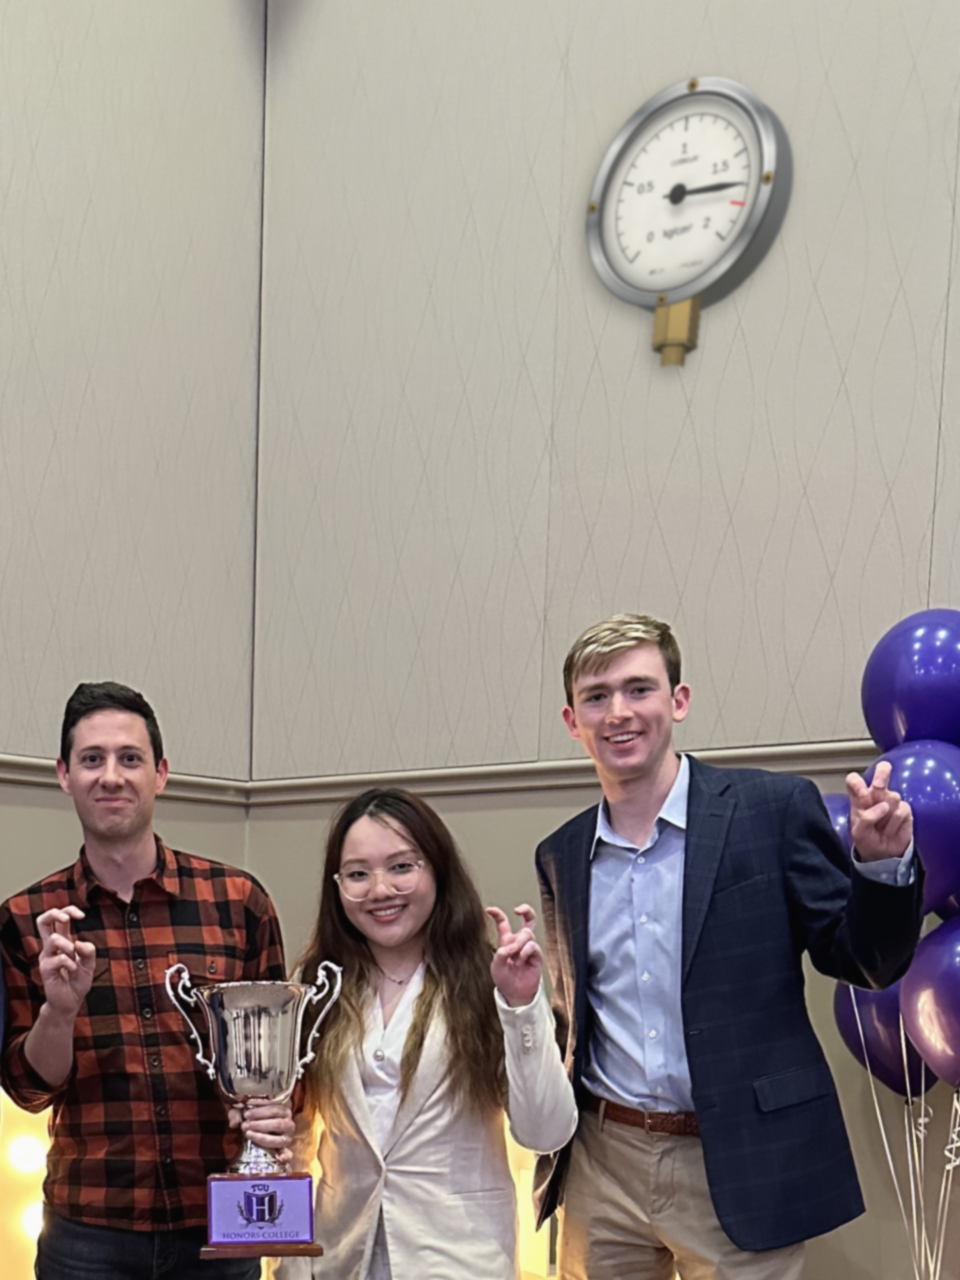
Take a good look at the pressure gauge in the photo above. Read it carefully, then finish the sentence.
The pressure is 1.7 kg/cm²
